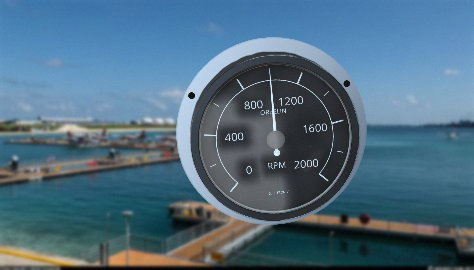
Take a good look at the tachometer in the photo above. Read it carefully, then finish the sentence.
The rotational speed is 1000 rpm
